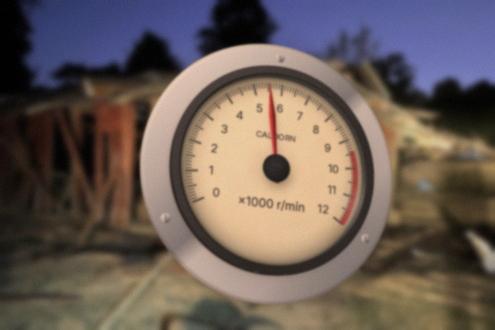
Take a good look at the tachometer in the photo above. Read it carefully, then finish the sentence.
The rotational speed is 5500 rpm
